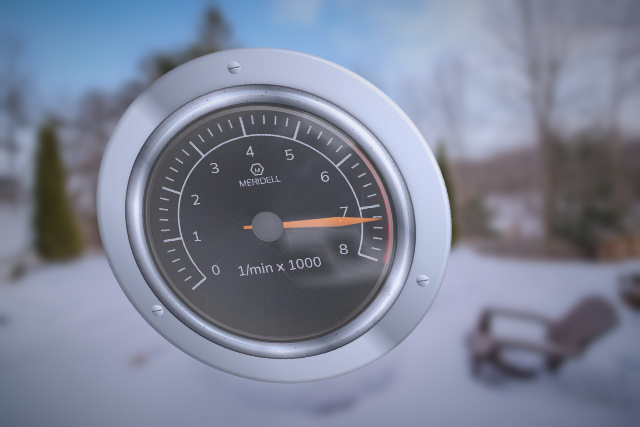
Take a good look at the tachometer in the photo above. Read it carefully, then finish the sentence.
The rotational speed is 7200 rpm
